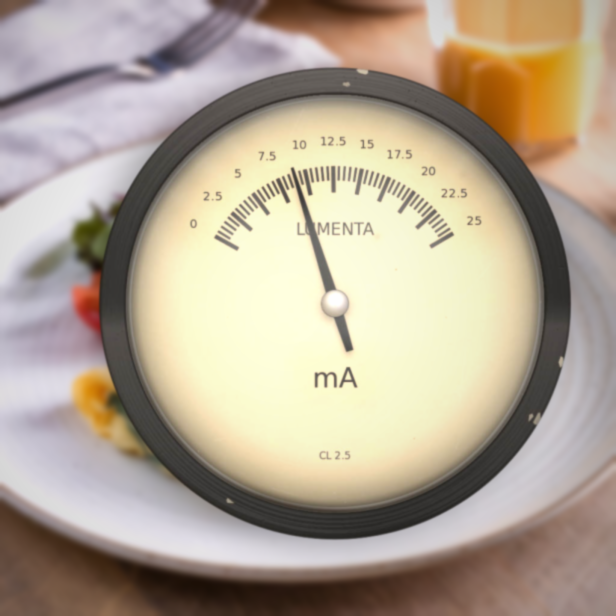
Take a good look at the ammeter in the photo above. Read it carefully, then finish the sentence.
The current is 9 mA
